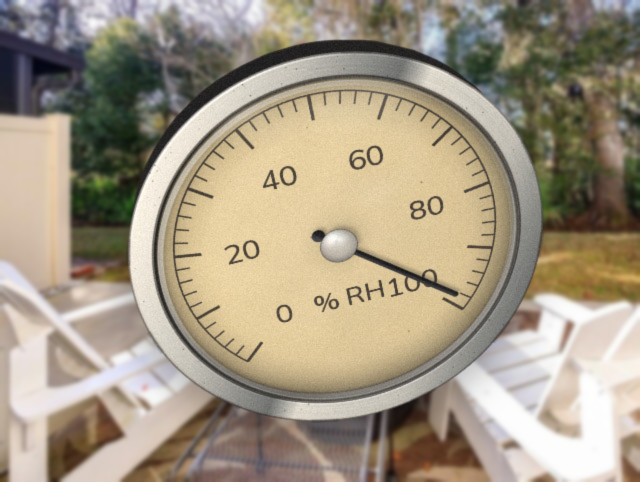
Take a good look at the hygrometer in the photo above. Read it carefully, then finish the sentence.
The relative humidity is 98 %
